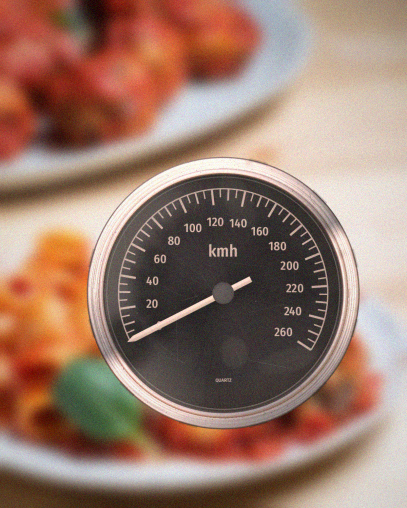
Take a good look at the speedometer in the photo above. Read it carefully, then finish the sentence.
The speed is 0 km/h
